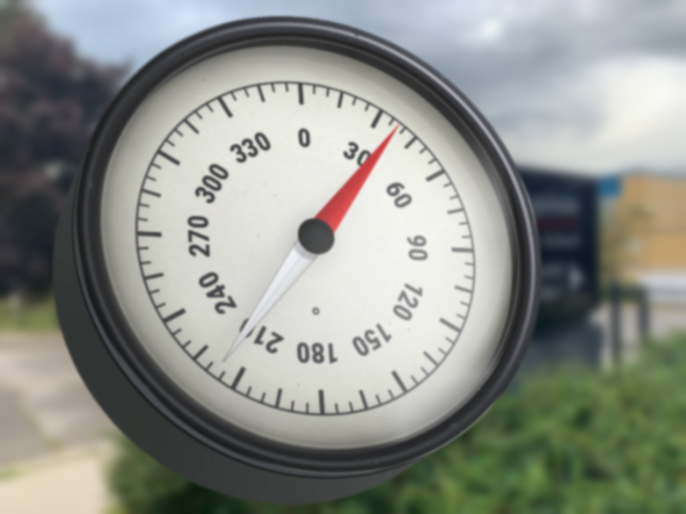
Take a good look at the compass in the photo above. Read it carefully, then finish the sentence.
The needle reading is 37.5 °
